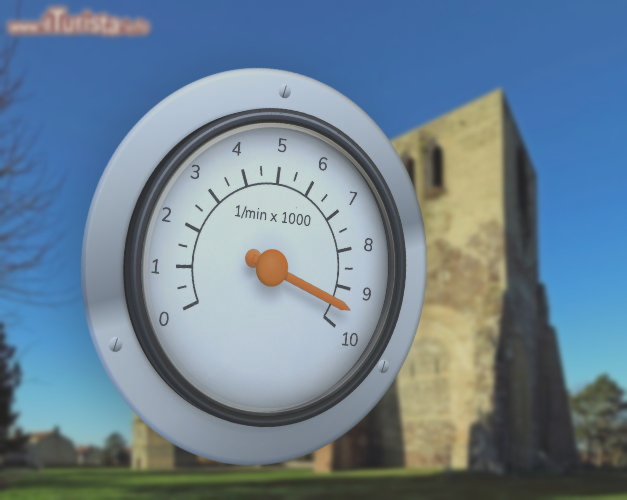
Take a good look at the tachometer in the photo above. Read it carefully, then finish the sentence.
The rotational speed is 9500 rpm
